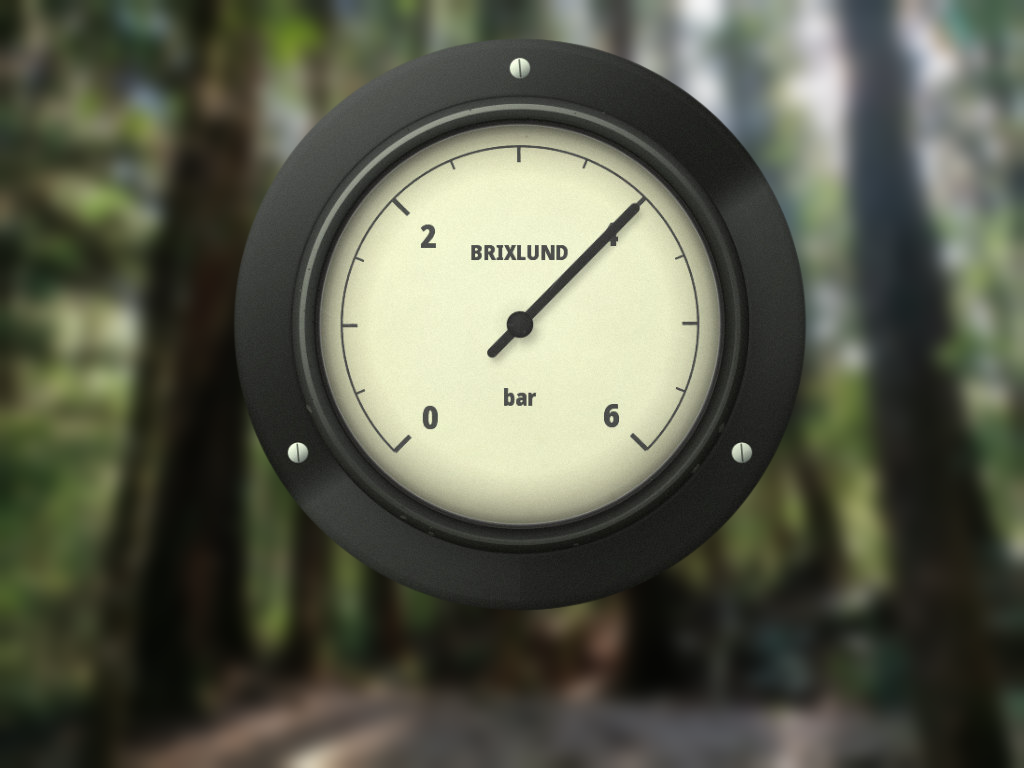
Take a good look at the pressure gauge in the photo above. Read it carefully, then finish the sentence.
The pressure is 4 bar
